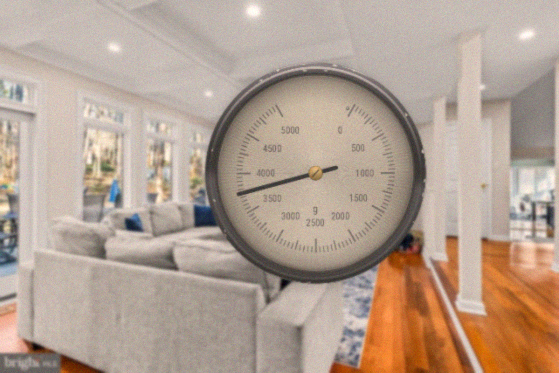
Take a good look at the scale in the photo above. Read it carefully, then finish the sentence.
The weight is 3750 g
